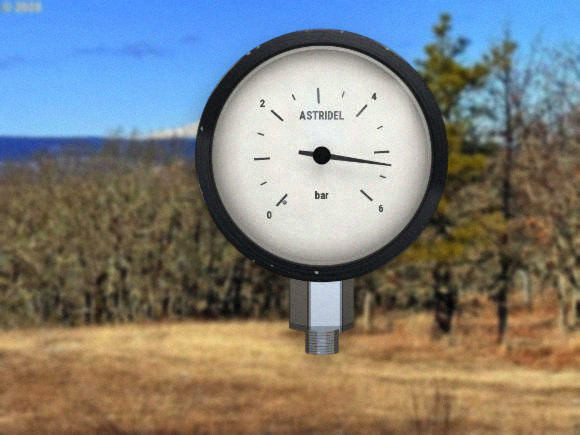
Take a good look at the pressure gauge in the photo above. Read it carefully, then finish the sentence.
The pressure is 5.25 bar
